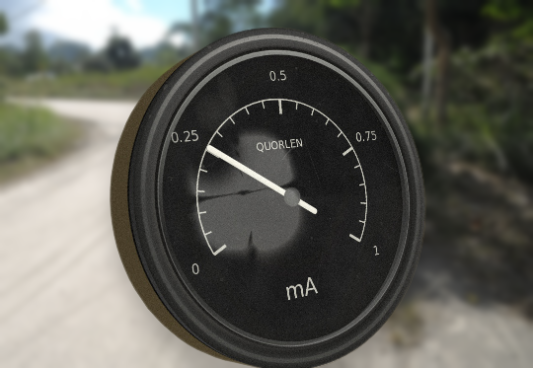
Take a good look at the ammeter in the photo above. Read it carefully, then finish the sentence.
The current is 0.25 mA
